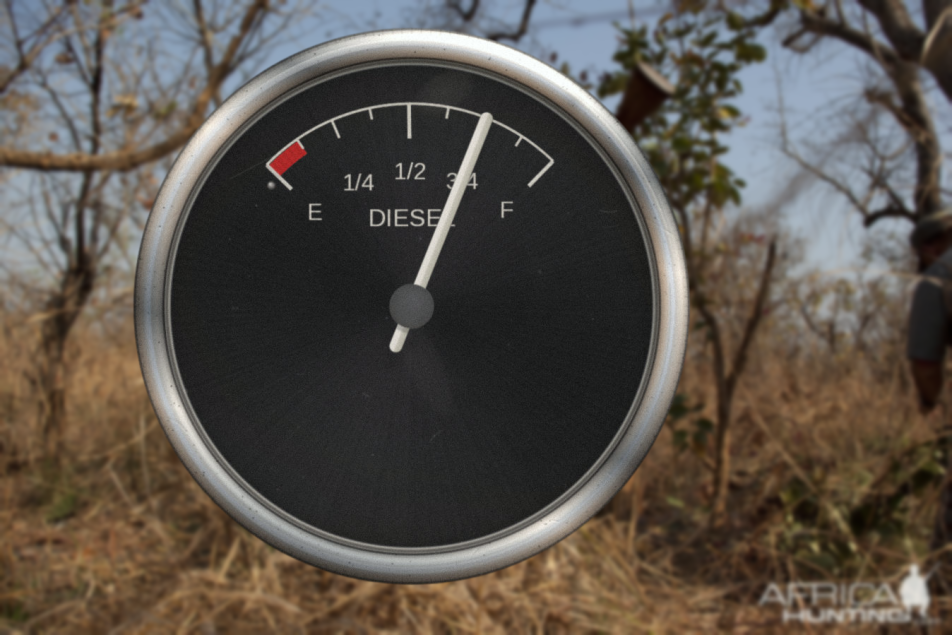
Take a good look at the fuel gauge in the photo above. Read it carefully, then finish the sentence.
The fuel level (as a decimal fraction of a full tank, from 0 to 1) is 0.75
